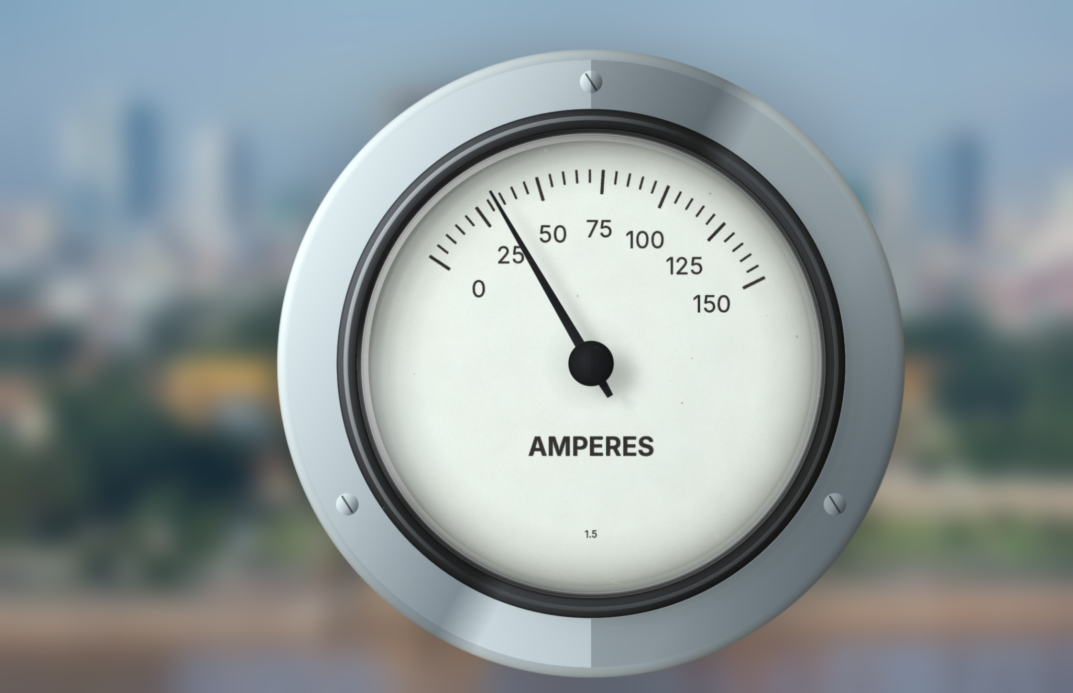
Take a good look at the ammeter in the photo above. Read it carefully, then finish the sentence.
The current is 32.5 A
